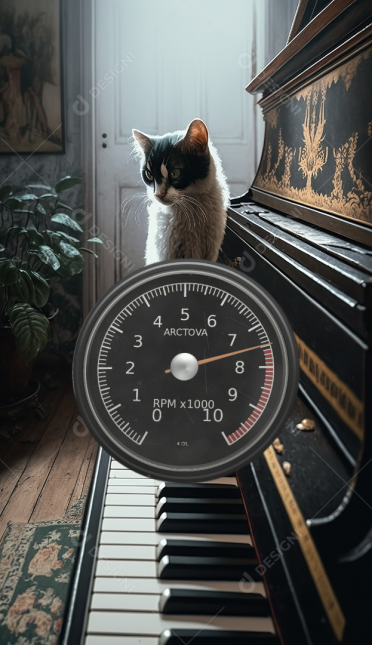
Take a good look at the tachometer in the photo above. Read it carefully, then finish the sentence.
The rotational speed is 7500 rpm
